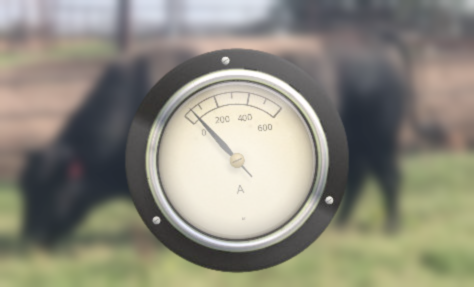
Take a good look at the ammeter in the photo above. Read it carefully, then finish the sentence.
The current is 50 A
